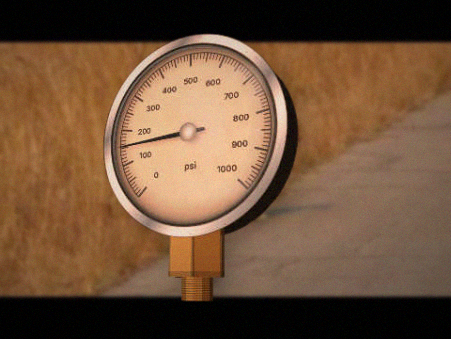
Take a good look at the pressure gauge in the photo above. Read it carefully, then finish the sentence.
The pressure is 150 psi
